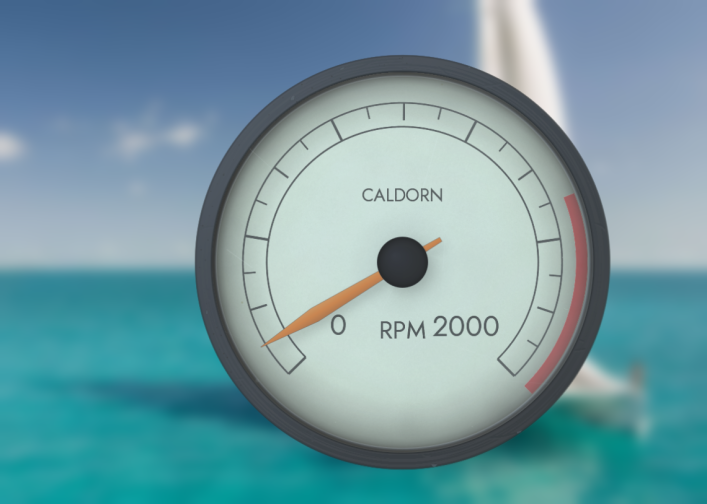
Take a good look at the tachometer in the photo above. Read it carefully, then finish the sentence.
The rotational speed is 100 rpm
